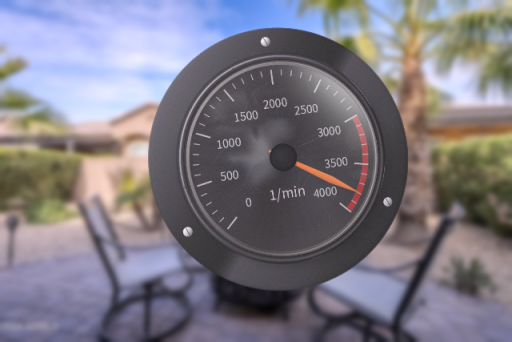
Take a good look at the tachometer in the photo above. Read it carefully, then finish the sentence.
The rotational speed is 3800 rpm
